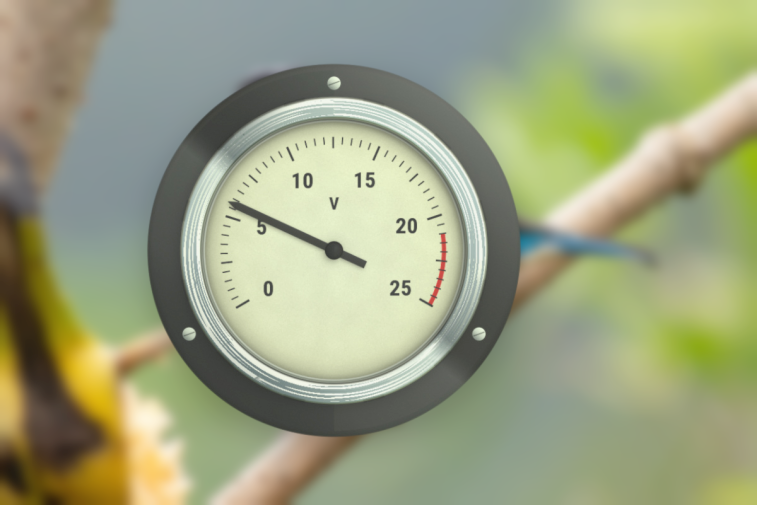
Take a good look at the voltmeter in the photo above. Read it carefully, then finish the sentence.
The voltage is 5.75 V
